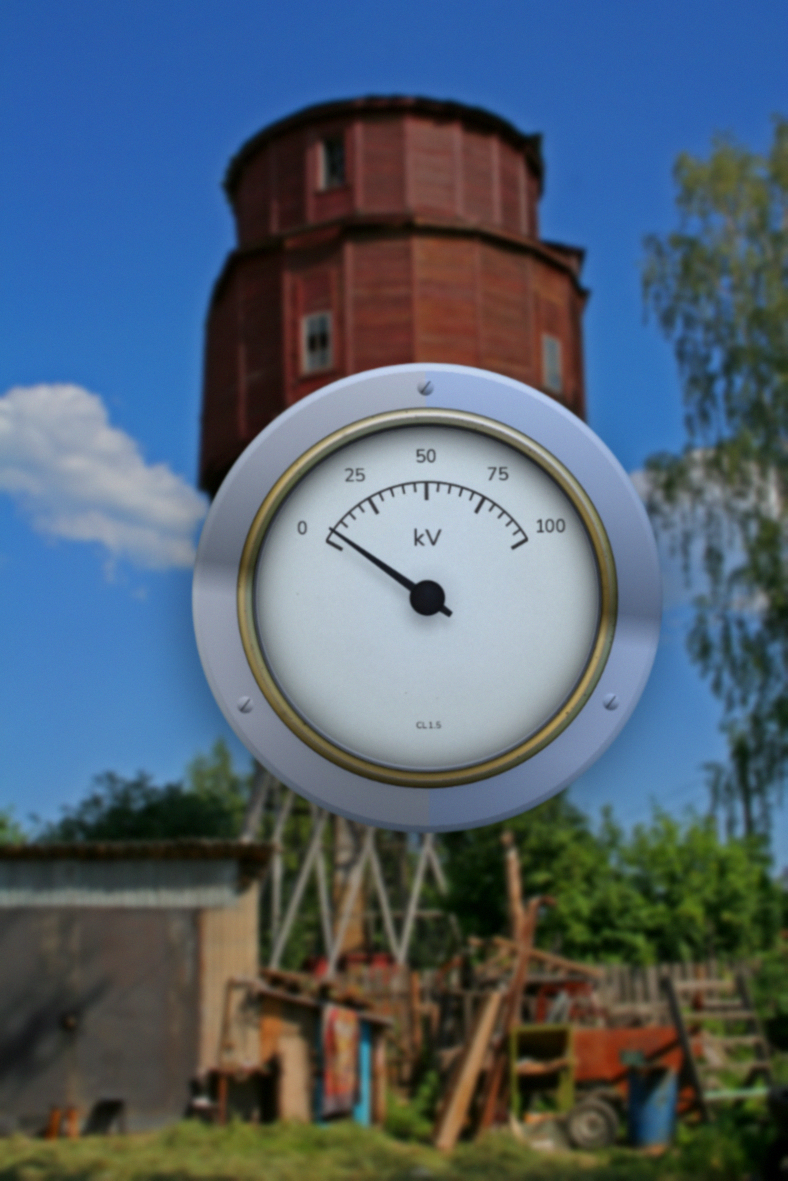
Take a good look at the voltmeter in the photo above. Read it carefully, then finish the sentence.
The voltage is 5 kV
